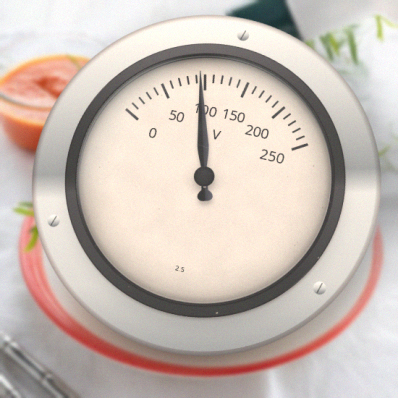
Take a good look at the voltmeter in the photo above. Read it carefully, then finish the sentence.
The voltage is 95 V
